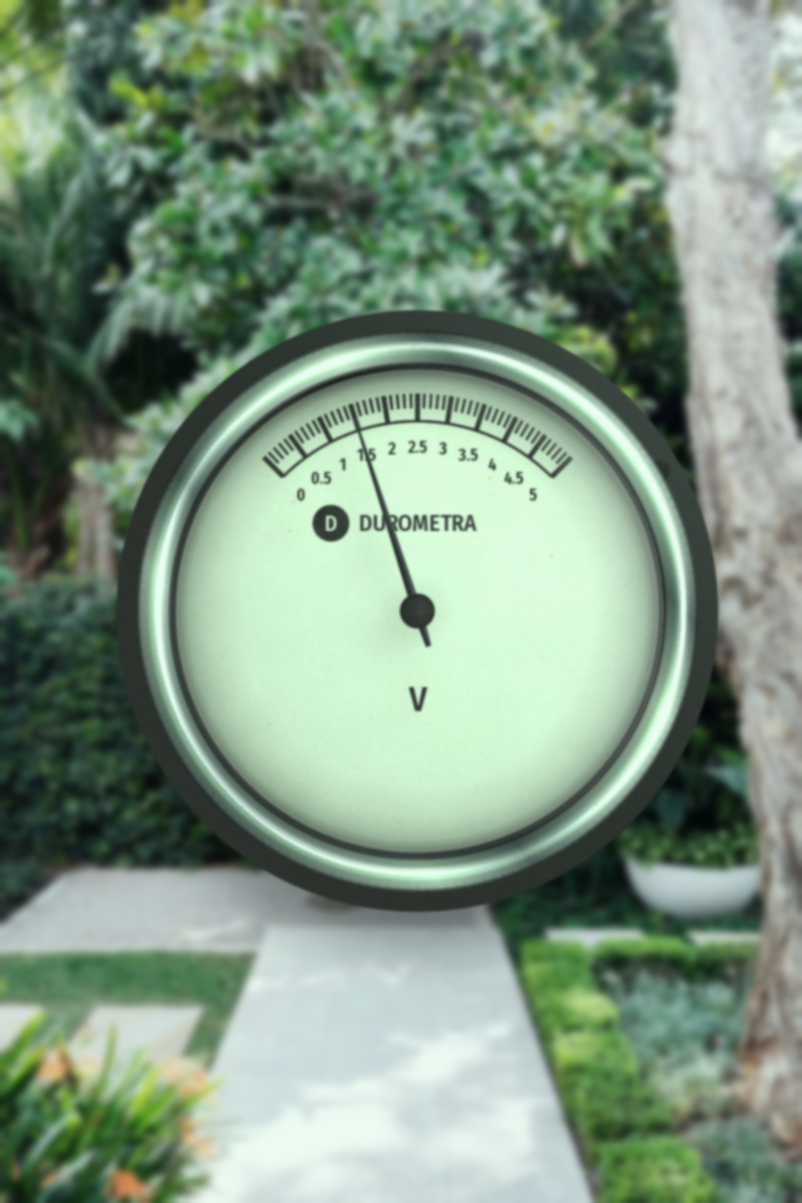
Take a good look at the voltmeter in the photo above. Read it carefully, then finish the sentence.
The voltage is 1.5 V
